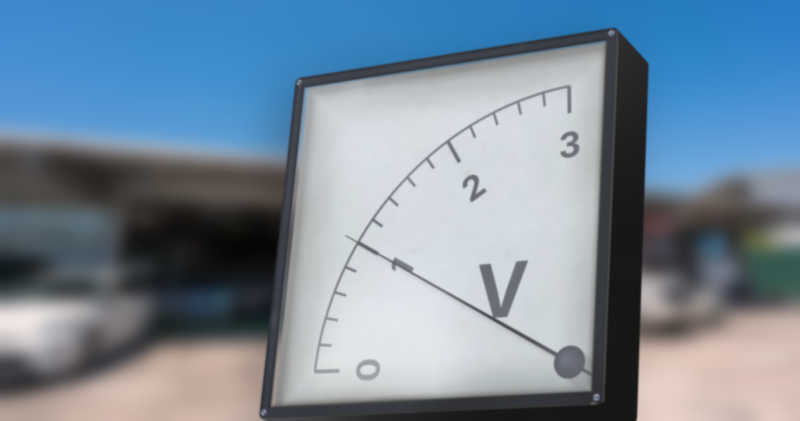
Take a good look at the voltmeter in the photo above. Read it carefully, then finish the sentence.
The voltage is 1 V
